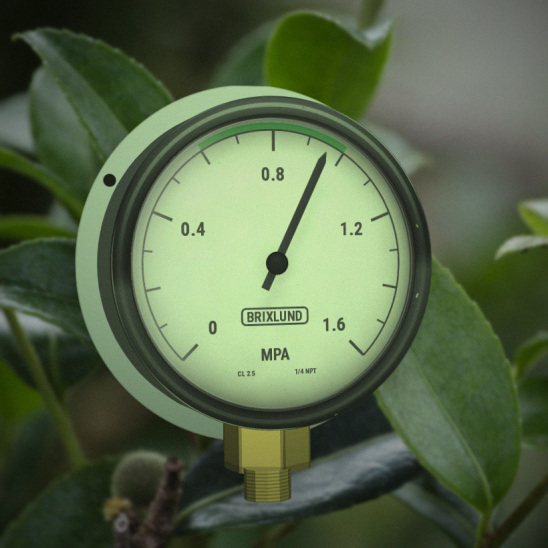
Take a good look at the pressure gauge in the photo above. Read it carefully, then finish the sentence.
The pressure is 0.95 MPa
